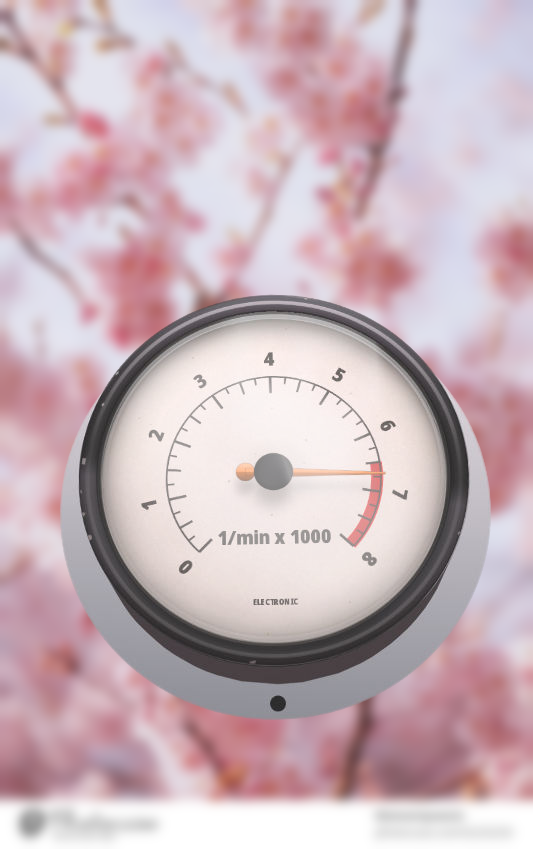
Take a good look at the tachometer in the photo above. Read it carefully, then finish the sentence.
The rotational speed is 6750 rpm
